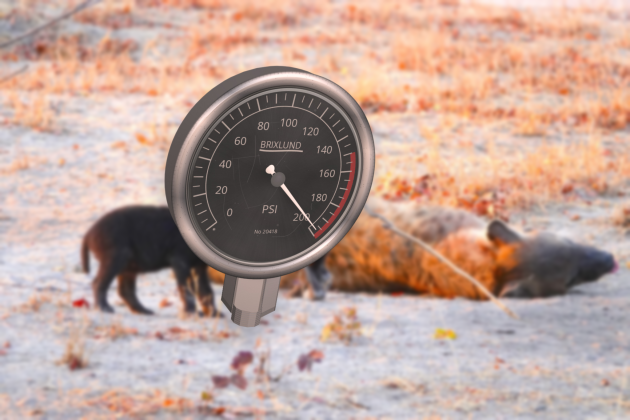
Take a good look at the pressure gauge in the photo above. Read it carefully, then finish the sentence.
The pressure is 197.5 psi
